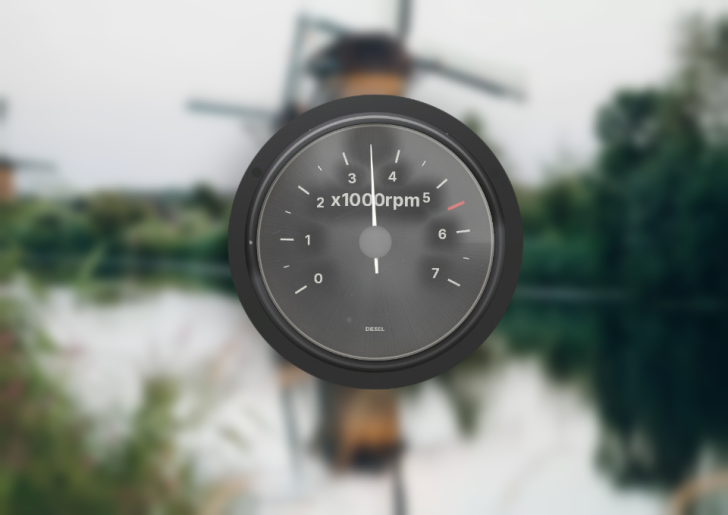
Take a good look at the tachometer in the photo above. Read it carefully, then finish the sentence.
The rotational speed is 3500 rpm
